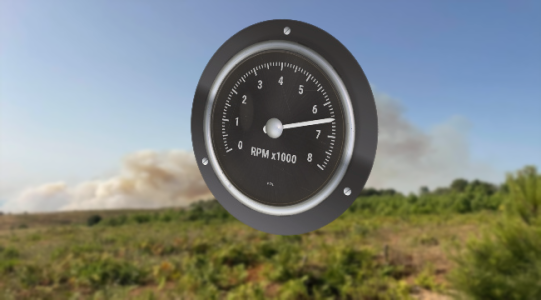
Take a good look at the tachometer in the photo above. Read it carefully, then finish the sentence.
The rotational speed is 6500 rpm
